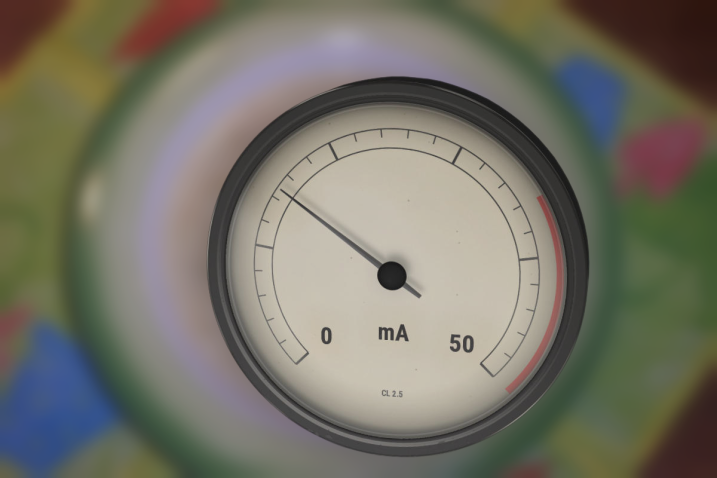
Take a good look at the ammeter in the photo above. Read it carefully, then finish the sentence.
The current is 15 mA
